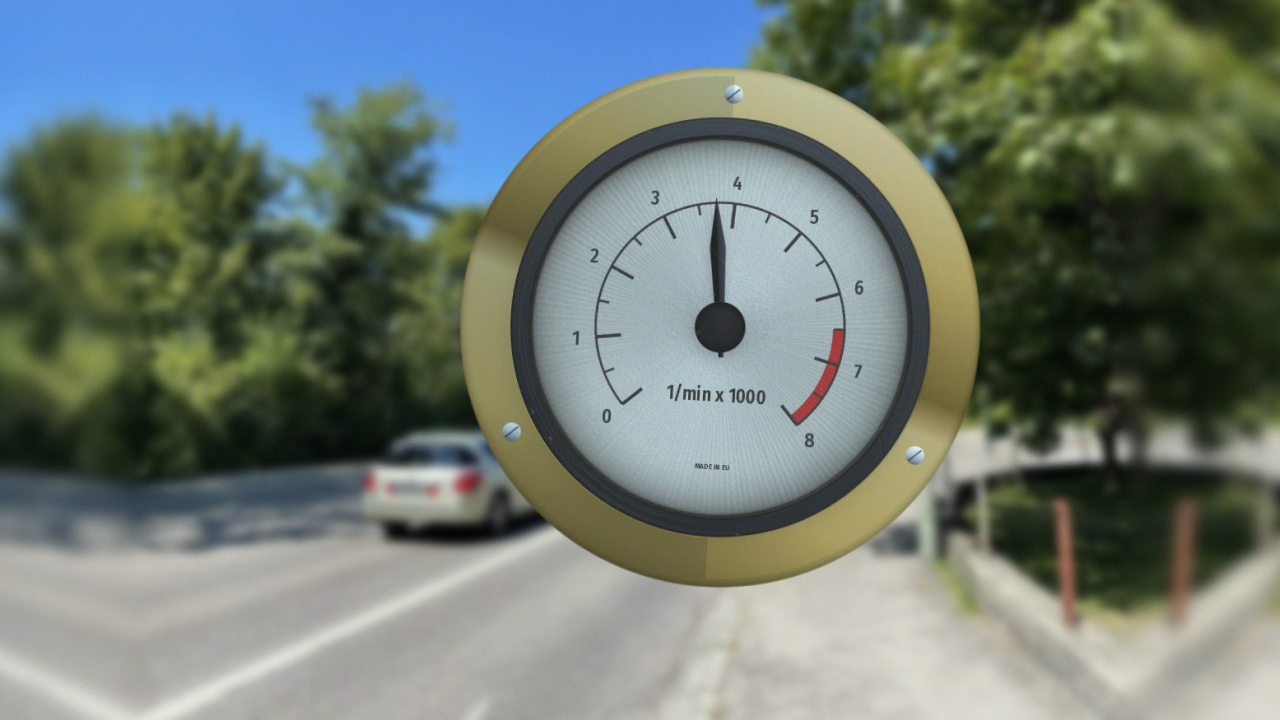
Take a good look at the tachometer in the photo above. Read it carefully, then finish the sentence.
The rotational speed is 3750 rpm
